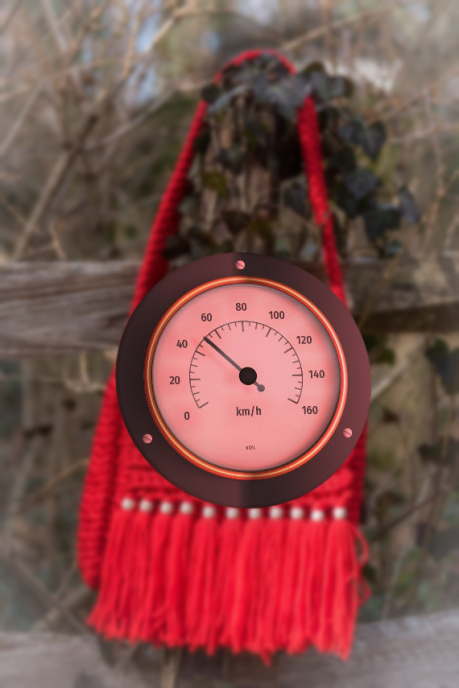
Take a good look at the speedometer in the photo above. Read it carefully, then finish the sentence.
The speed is 50 km/h
